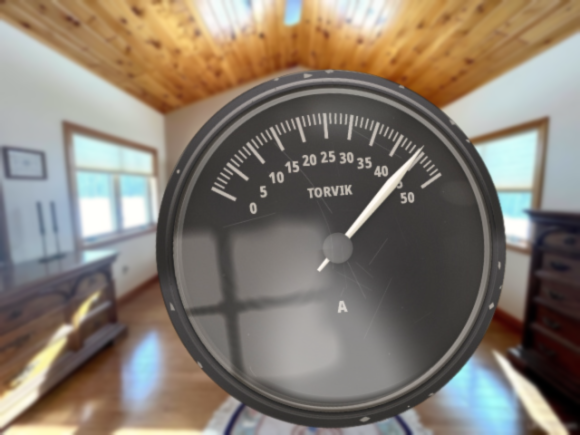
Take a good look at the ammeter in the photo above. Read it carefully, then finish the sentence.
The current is 44 A
